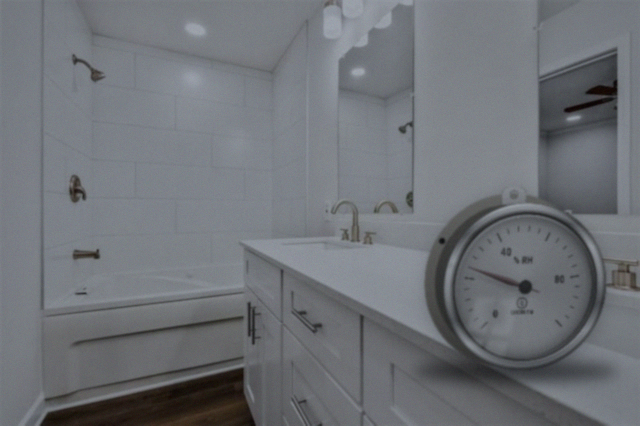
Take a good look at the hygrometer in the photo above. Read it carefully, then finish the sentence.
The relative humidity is 24 %
